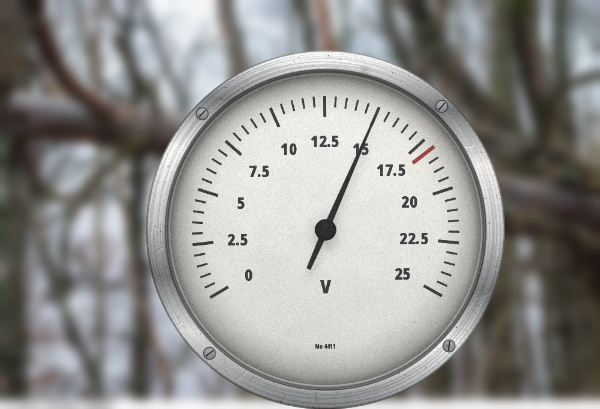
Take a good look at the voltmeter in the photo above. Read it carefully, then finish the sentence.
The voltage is 15 V
